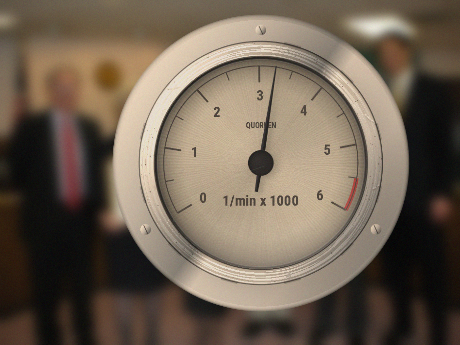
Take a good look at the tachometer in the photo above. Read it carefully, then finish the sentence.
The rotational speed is 3250 rpm
